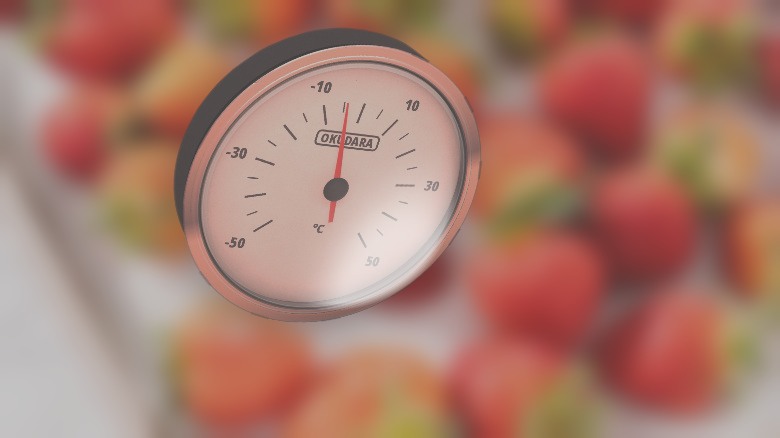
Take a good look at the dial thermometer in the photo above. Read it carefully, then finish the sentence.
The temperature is -5 °C
